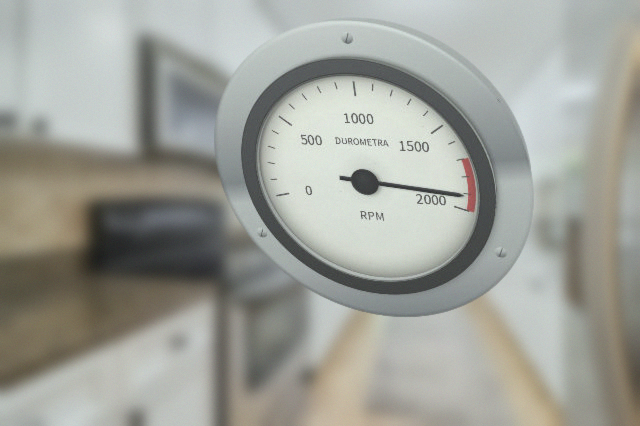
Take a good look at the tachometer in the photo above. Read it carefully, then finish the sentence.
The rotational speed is 1900 rpm
